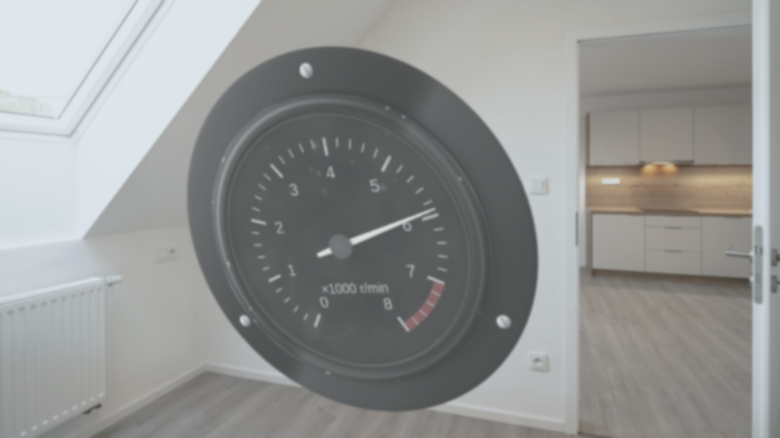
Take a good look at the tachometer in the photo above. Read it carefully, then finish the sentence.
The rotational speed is 5900 rpm
